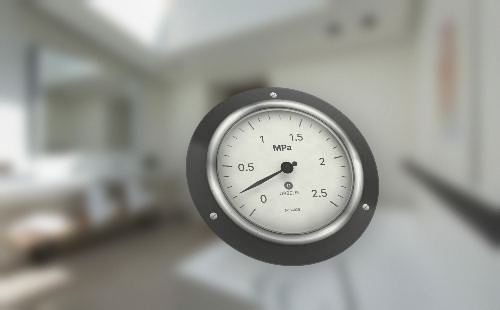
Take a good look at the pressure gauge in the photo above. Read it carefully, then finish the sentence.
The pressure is 0.2 MPa
